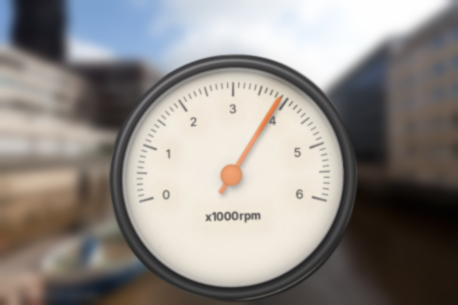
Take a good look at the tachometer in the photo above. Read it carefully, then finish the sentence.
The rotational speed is 3900 rpm
